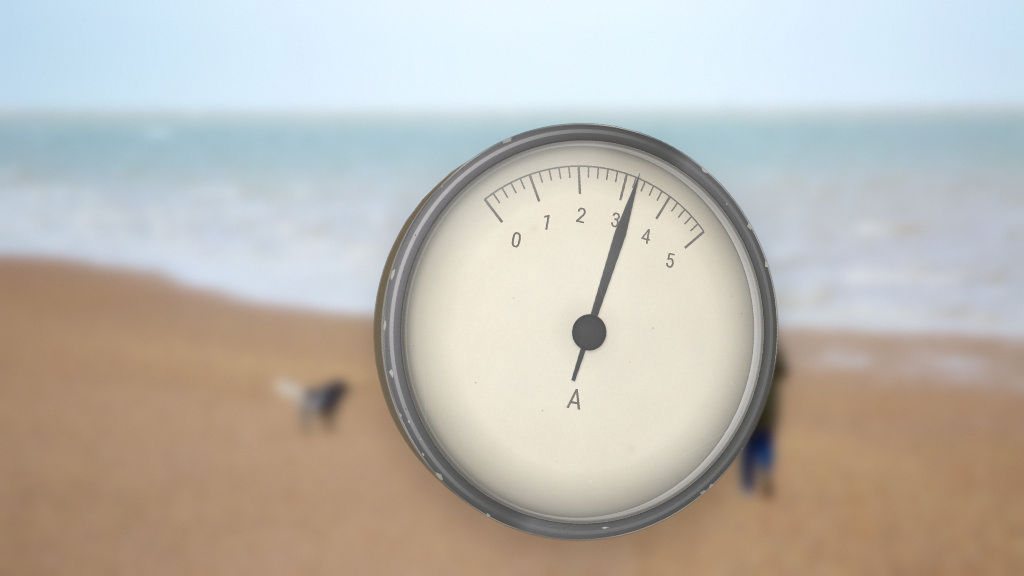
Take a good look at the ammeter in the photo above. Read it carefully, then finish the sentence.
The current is 3.2 A
